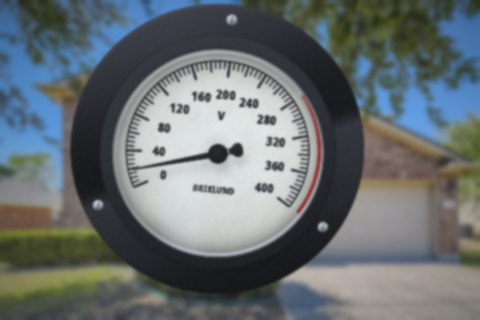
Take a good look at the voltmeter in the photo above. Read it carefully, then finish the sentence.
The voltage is 20 V
